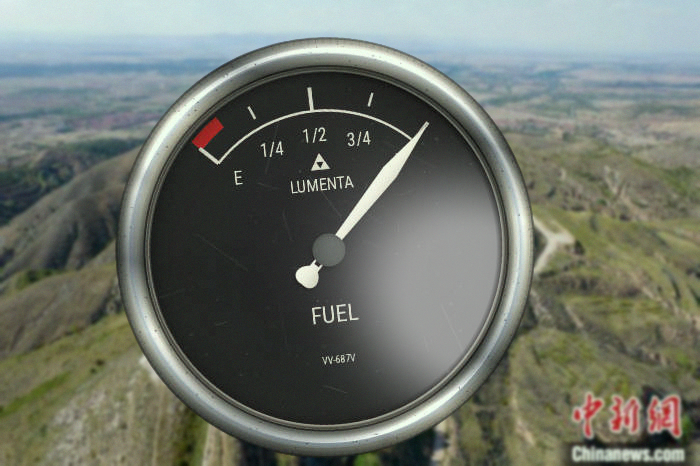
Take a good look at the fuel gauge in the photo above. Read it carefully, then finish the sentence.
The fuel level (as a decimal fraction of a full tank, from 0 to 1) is 1
